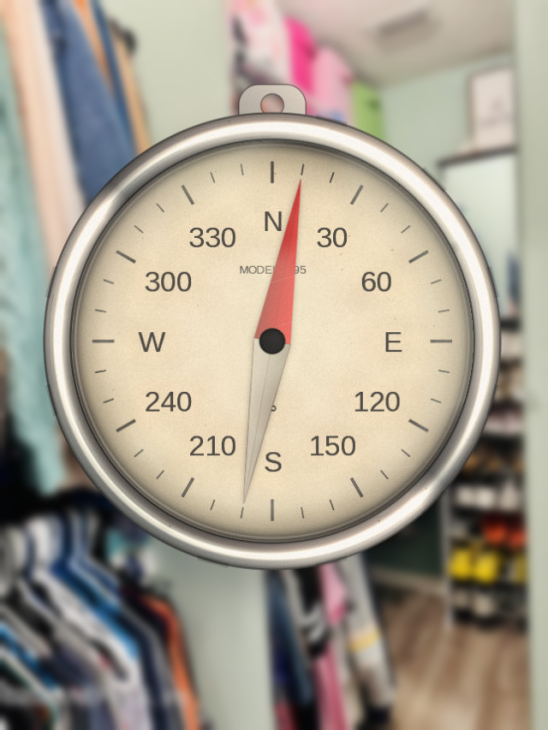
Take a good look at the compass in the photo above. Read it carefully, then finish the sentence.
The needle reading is 10 °
